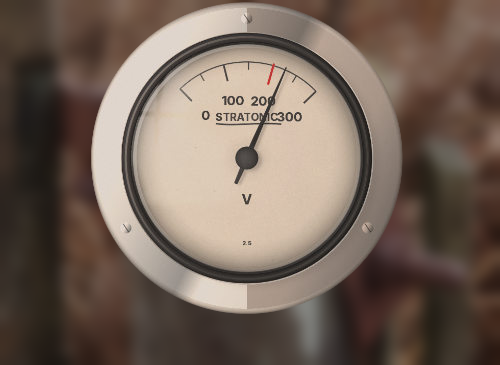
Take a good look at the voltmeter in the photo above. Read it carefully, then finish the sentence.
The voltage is 225 V
